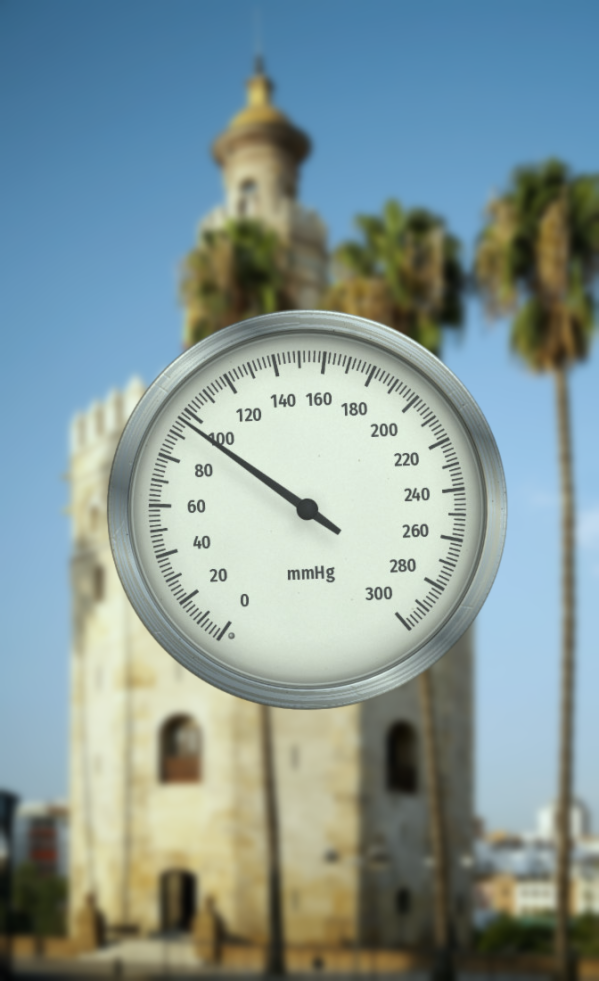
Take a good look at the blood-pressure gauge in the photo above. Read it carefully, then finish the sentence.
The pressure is 96 mmHg
